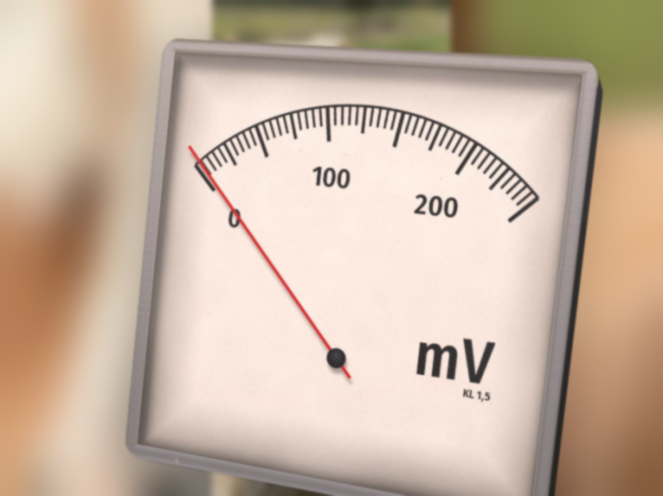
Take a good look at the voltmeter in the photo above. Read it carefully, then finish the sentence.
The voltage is 5 mV
